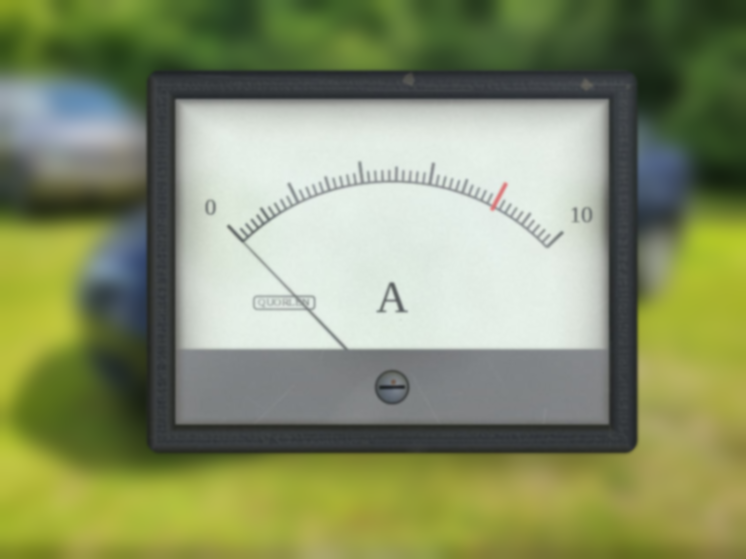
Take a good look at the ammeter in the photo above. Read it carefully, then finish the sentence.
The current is 0 A
